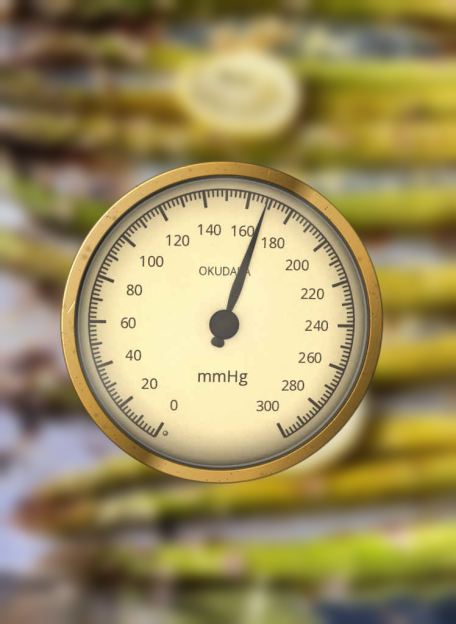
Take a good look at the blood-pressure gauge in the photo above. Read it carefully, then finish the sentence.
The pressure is 168 mmHg
